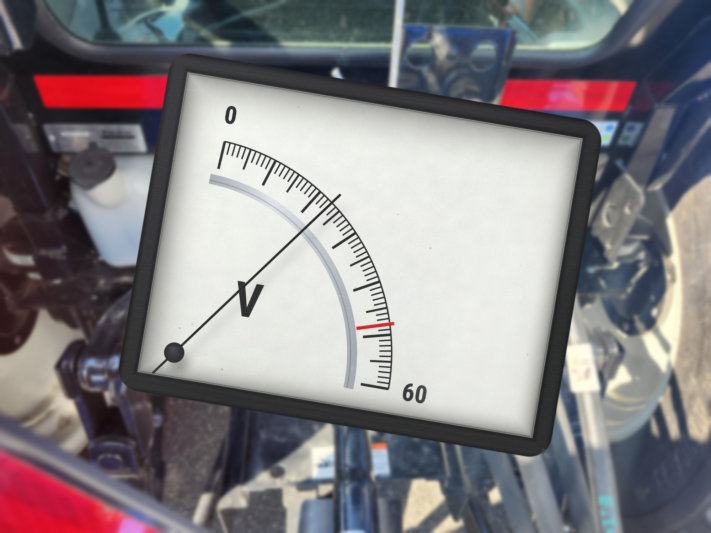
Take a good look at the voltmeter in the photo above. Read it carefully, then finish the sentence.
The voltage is 23 V
